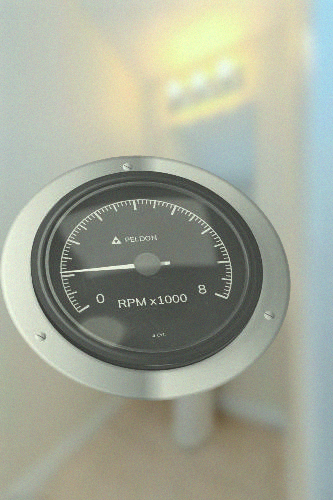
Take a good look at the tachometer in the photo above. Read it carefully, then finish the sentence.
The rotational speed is 1000 rpm
